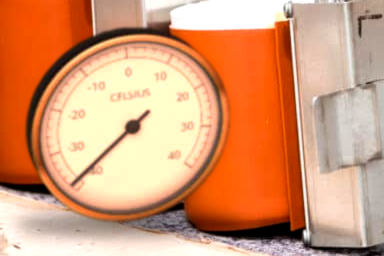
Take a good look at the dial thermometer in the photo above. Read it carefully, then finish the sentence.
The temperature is -38 °C
